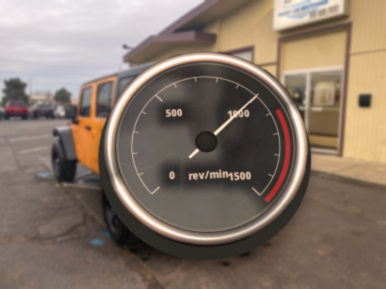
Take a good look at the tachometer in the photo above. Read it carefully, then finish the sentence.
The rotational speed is 1000 rpm
